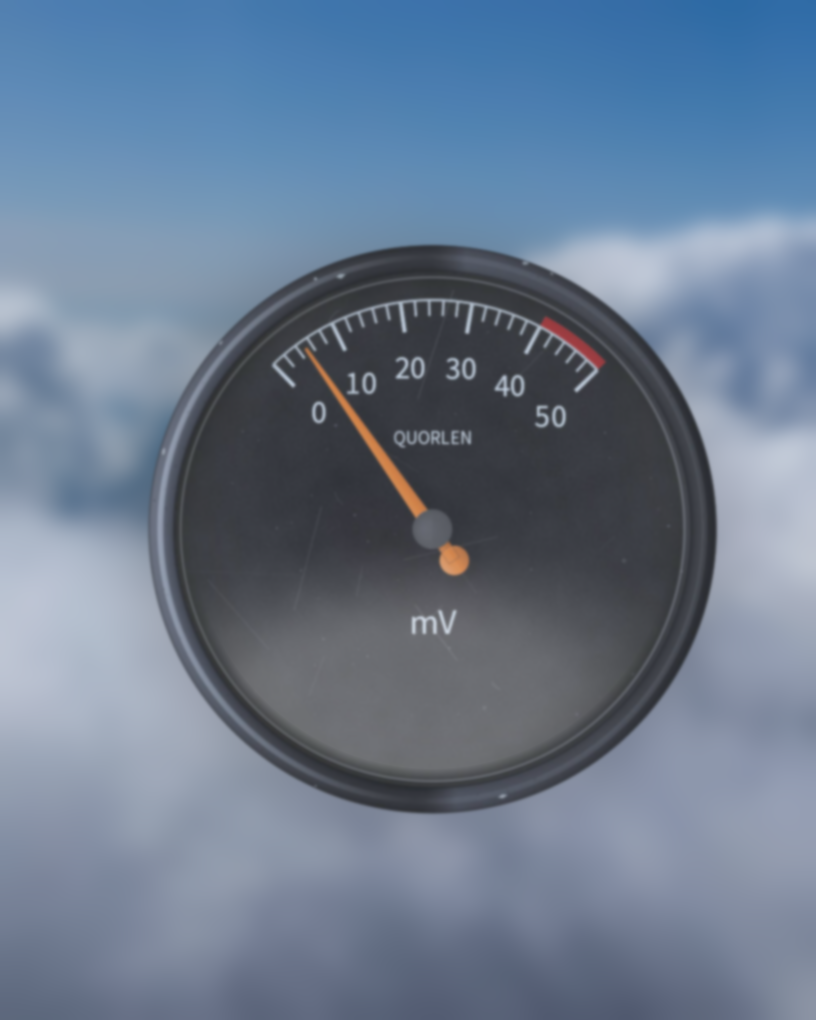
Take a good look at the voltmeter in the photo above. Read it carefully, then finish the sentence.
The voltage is 5 mV
